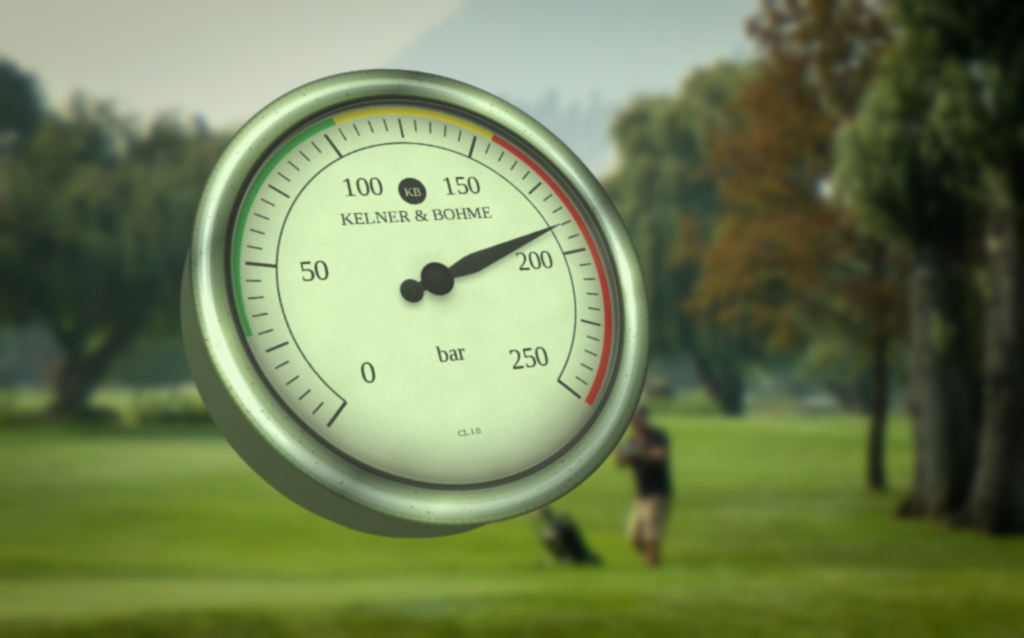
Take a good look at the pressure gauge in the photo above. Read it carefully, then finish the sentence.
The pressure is 190 bar
